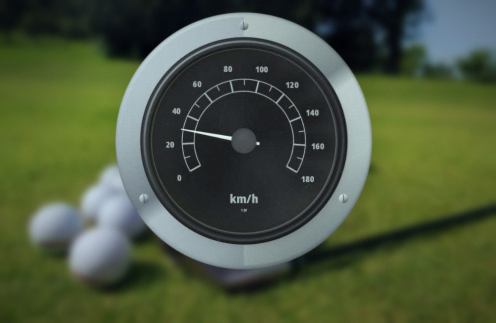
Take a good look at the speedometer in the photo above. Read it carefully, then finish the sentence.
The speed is 30 km/h
